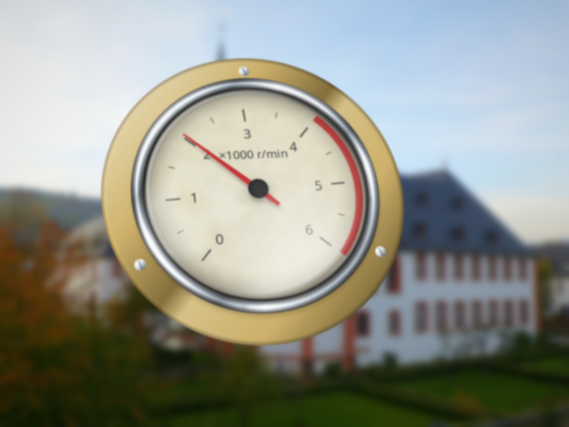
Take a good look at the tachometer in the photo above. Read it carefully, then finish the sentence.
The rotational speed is 2000 rpm
